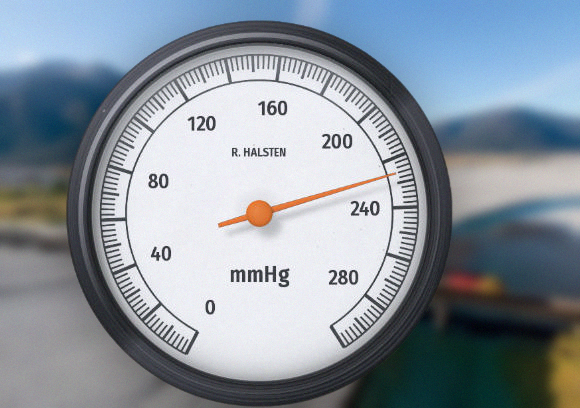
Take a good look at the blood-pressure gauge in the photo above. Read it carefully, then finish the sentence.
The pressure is 226 mmHg
